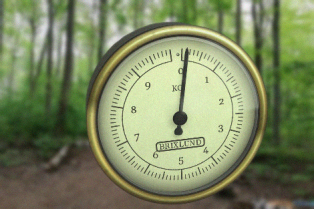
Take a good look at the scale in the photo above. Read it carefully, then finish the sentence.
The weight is 0.1 kg
